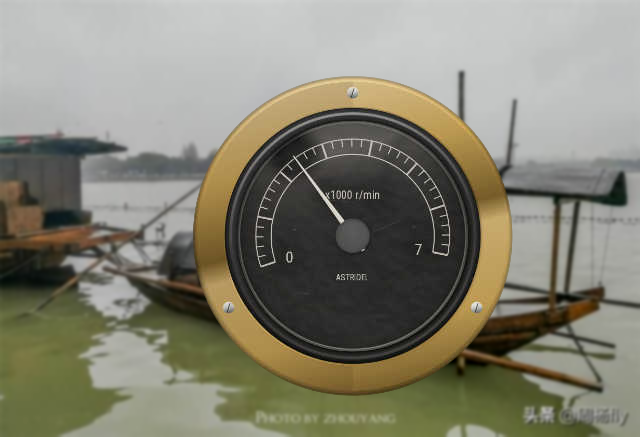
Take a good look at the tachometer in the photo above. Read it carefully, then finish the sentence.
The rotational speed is 2400 rpm
